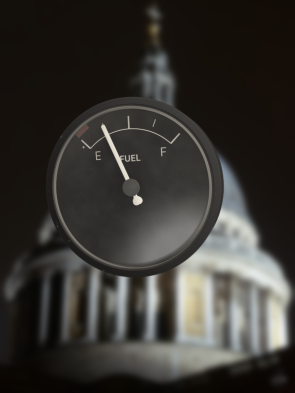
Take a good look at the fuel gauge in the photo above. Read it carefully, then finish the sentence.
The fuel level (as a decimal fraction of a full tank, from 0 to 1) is 0.25
